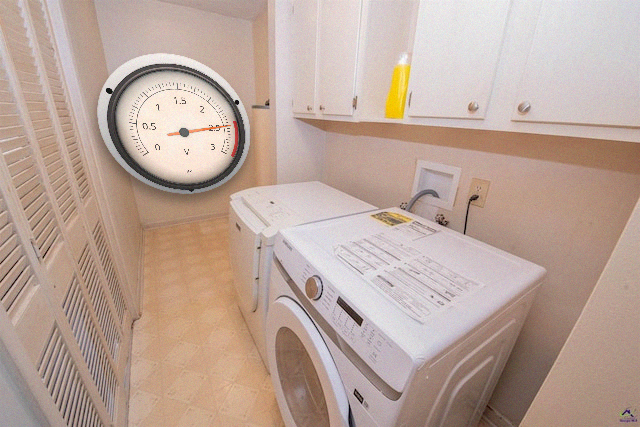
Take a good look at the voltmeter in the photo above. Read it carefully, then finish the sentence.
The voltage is 2.5 V
